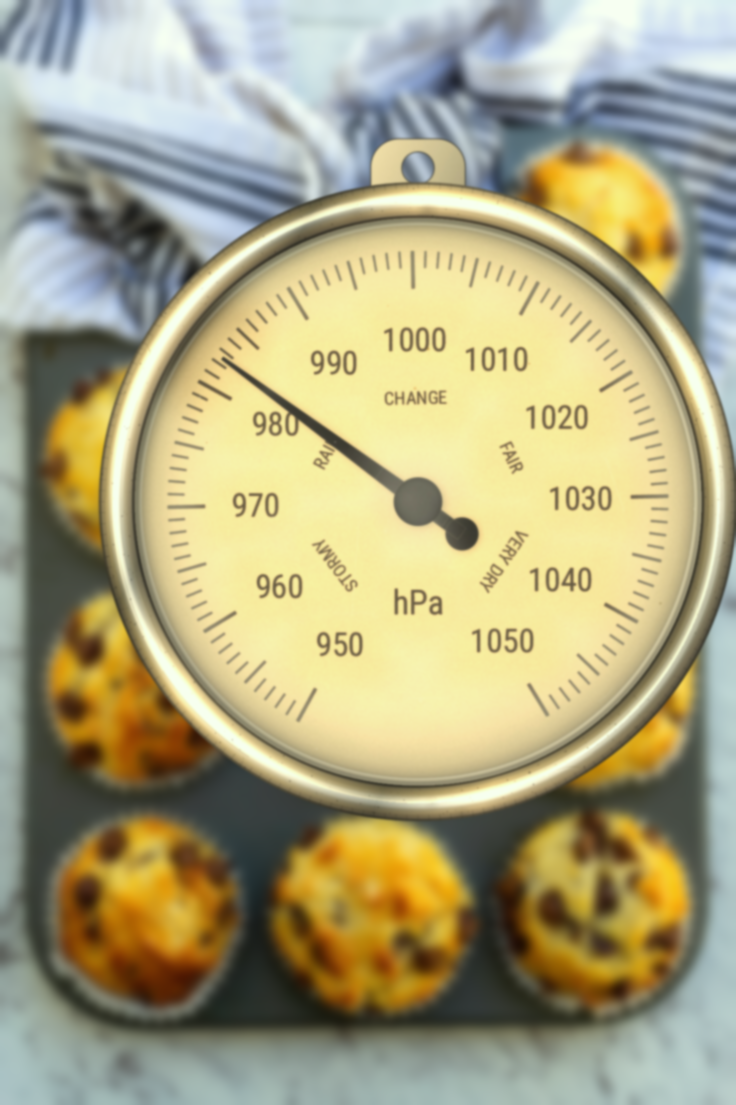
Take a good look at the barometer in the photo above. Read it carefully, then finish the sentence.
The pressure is 982.5 hPa
